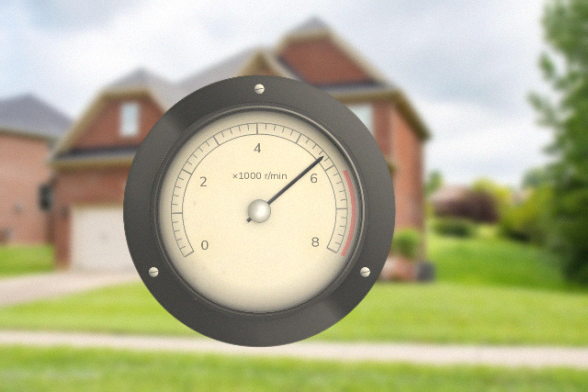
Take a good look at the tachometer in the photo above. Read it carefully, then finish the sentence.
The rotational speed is 5700 rpm
